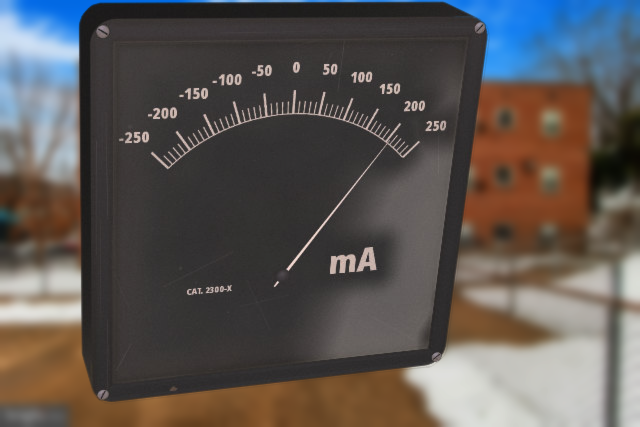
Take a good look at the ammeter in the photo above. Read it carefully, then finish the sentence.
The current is 200 mA
